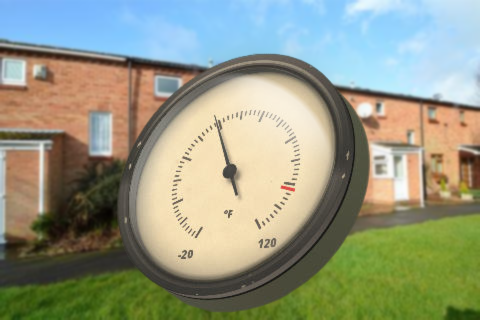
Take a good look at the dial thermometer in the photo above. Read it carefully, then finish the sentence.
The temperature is 40 °F
